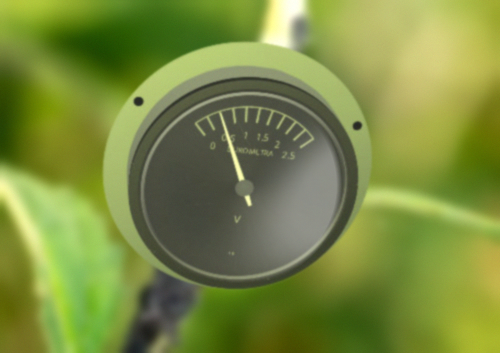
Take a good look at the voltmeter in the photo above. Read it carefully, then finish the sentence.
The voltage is 0.5 V
